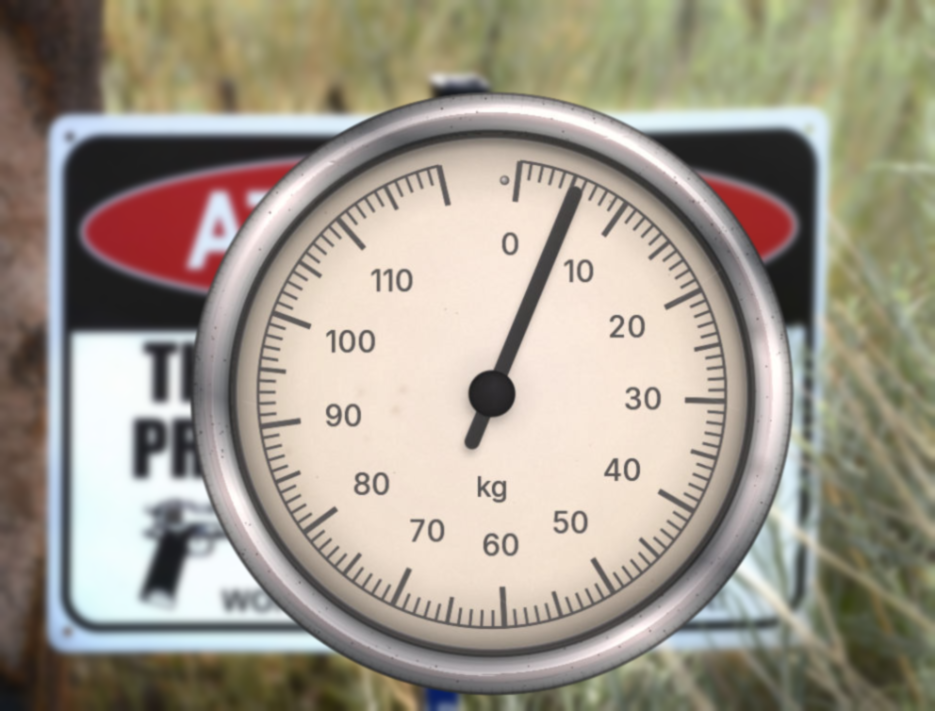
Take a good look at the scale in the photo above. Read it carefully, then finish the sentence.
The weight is 5.5 kg
